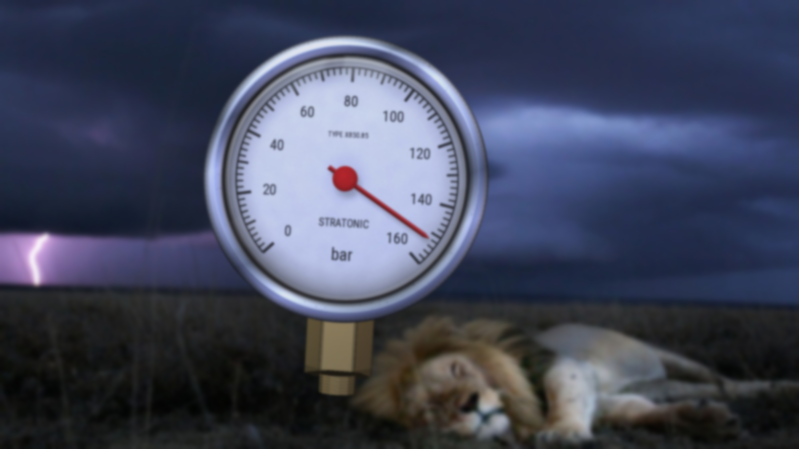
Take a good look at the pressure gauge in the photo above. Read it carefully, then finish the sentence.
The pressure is 152 bar
